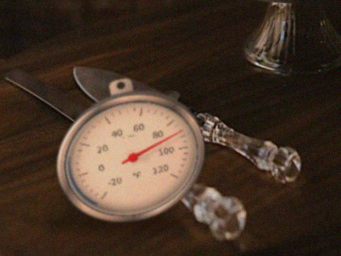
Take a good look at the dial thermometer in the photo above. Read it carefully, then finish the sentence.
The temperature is 88 °F
